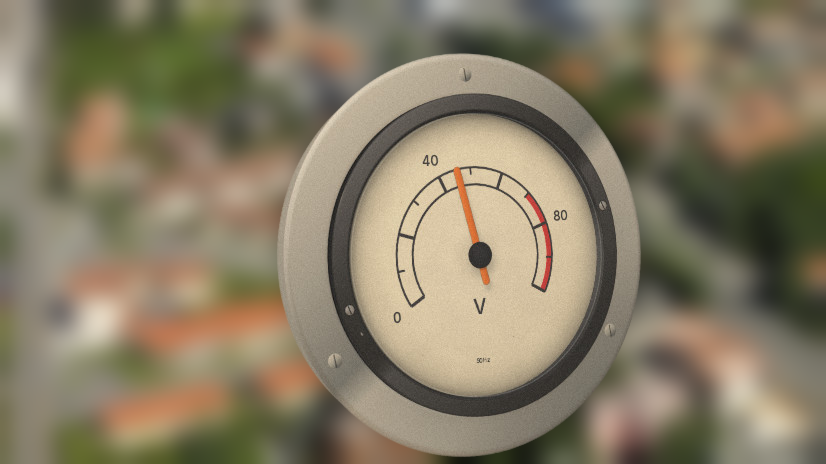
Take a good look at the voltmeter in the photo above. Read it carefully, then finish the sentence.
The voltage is 45 V
